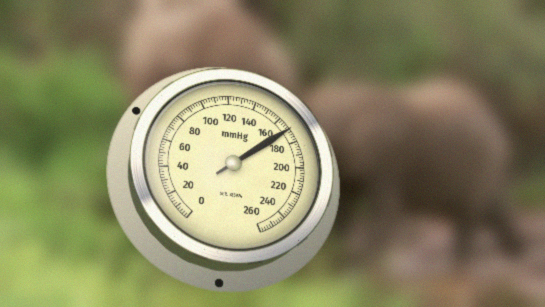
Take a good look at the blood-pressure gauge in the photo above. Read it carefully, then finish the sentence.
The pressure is 170 mmHg
